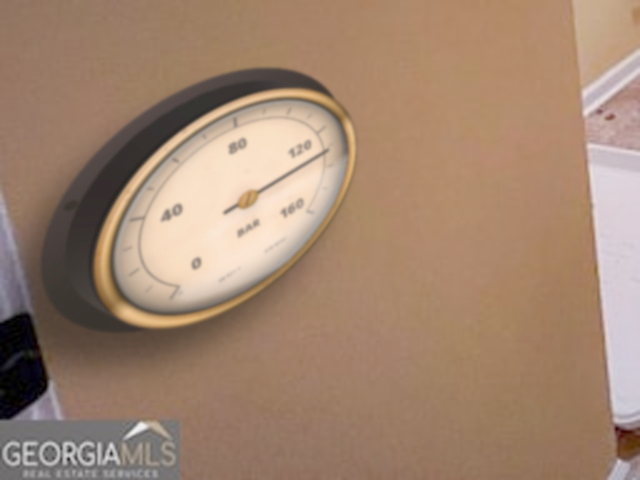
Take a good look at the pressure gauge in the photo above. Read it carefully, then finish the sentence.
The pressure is 130 bar
